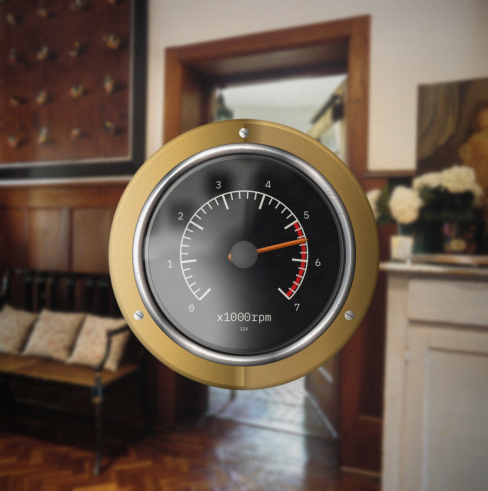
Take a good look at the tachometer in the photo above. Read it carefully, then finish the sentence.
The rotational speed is 5500 rpm
